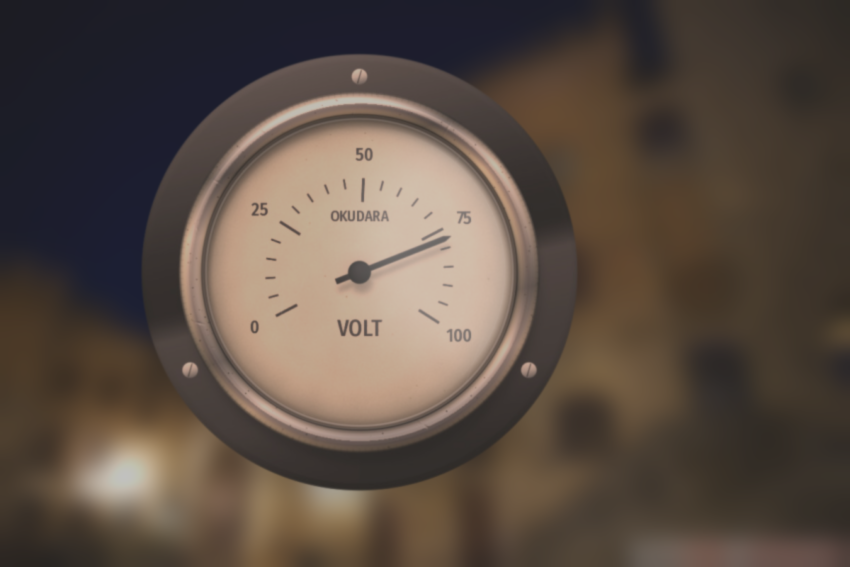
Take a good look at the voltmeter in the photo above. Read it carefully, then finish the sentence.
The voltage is 77.5 V
